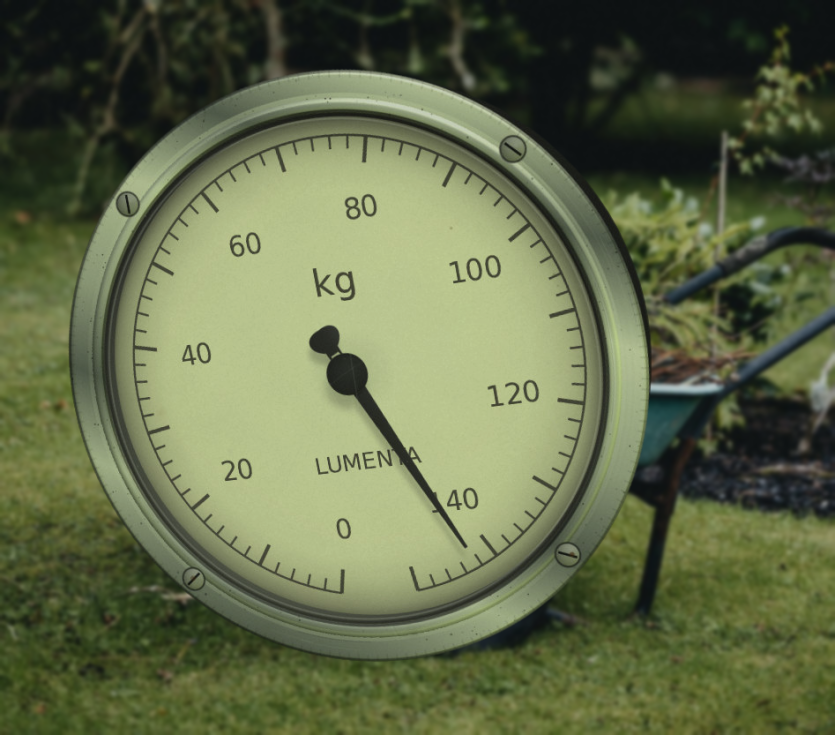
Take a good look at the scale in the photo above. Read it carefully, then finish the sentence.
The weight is 142 kg
